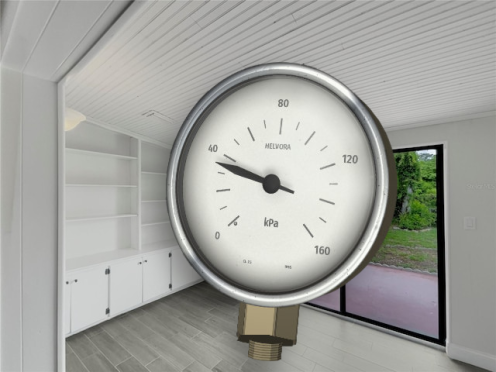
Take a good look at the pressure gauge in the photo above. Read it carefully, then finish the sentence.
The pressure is 35 kPa
